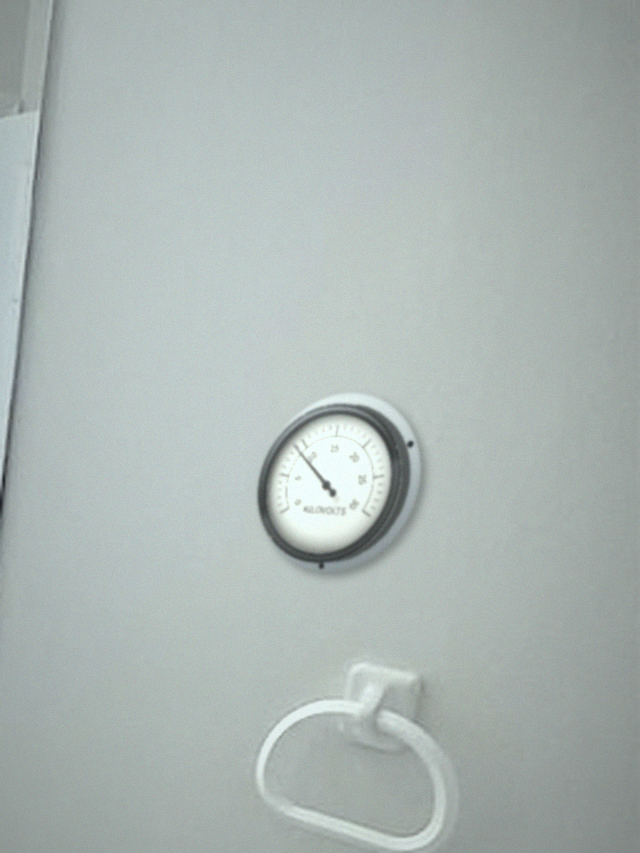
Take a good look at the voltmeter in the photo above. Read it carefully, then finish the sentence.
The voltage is 9 kV
